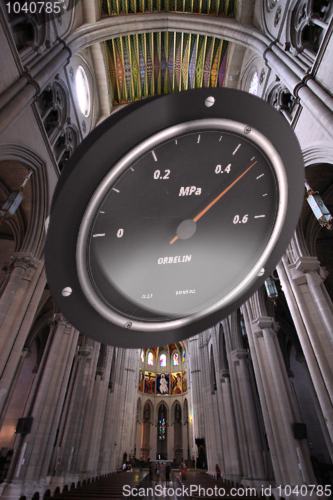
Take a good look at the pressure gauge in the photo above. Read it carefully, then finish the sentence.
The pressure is 0.45 MPa
